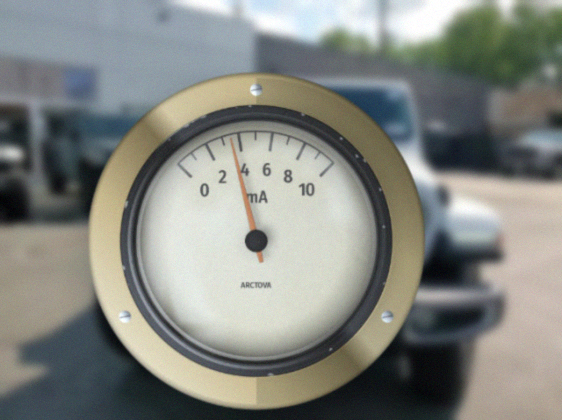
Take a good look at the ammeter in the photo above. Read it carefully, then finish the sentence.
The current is 3.5 mA
